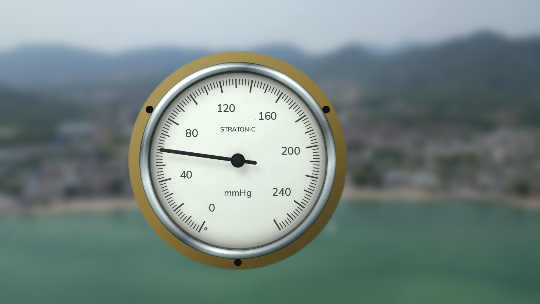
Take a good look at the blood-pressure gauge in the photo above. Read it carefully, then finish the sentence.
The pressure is 60 mmHg
